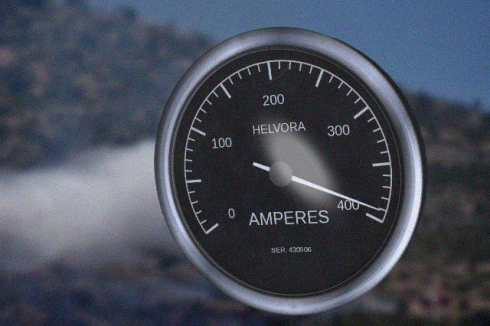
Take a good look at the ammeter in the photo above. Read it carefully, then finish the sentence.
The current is 390 A
